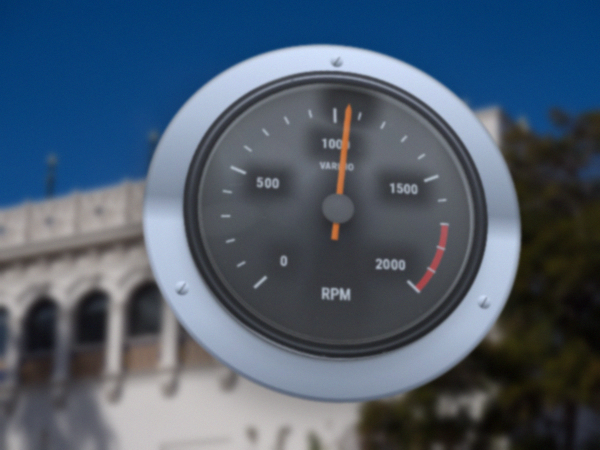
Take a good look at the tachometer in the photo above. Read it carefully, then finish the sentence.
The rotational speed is 1050 rpm
